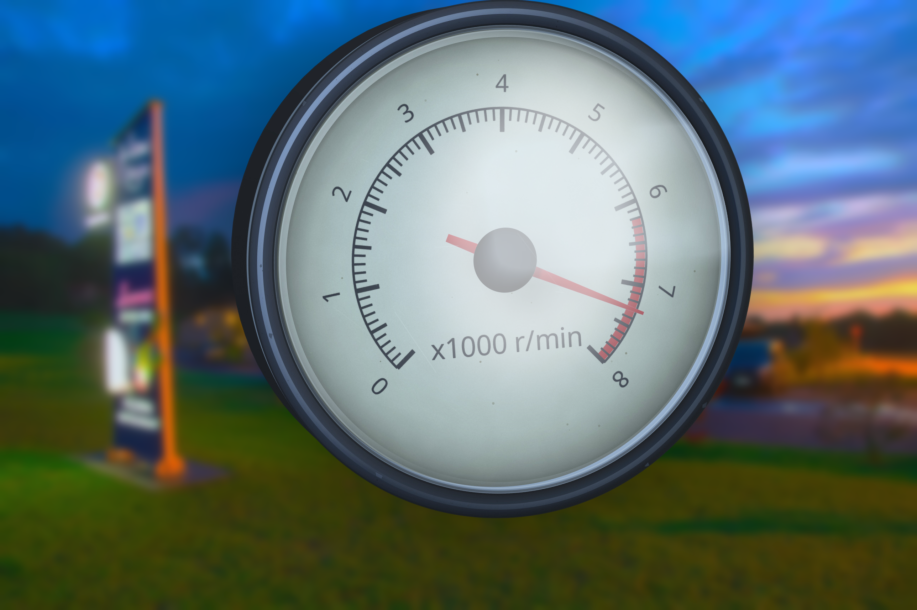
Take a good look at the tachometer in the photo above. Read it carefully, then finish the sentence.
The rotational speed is 7300 rpm
